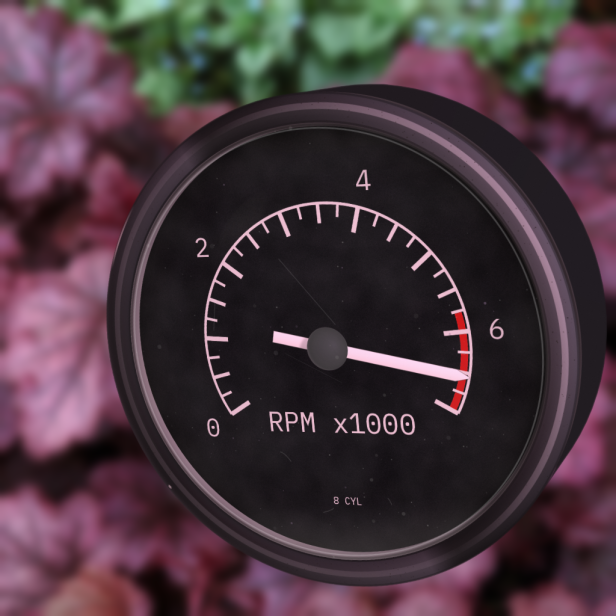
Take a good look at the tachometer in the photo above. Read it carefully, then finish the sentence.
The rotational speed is 6500 rpm
